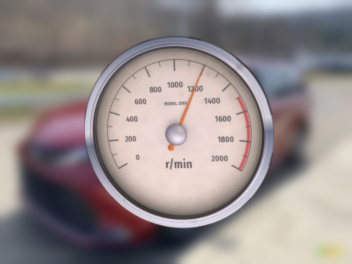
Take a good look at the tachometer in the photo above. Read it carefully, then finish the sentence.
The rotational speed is 1200 rpm
